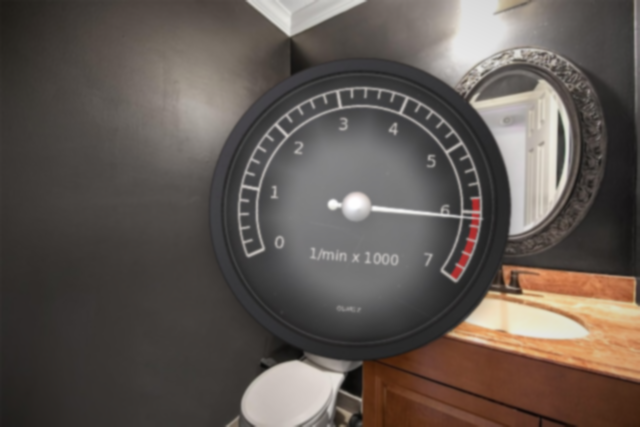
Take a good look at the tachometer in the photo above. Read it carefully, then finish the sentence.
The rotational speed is 6100 rpm
